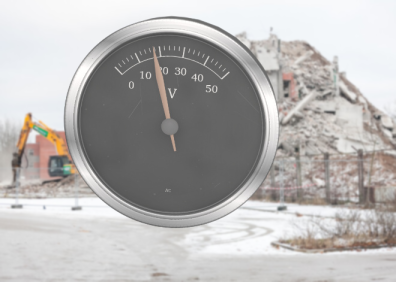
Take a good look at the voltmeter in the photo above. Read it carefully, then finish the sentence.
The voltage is 18 V
